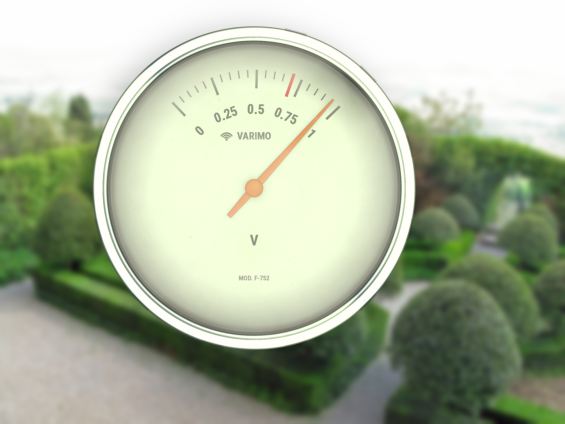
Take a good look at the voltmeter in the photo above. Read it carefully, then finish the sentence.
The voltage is 0.95 V
